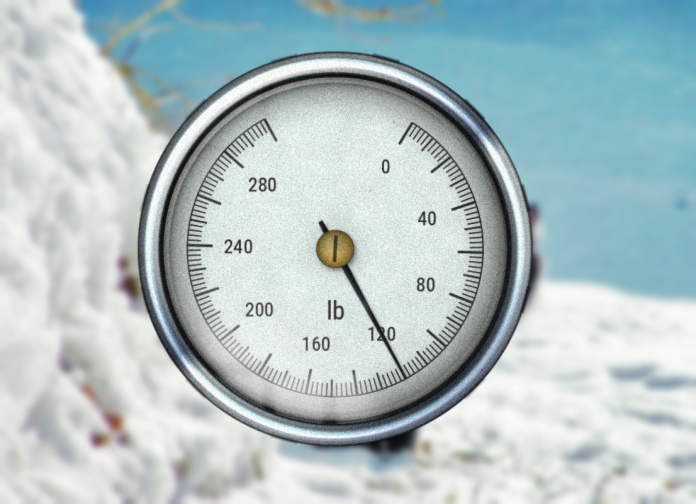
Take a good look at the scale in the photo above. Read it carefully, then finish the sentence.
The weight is 120 lb
